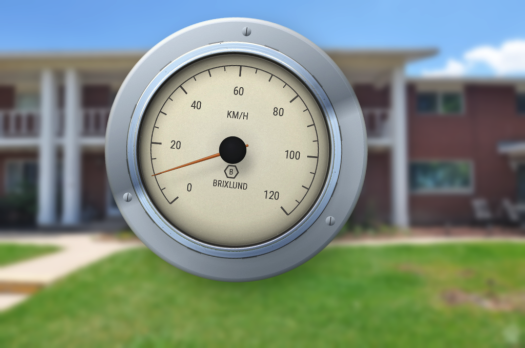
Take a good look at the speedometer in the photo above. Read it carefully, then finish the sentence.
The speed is 10 km/h
